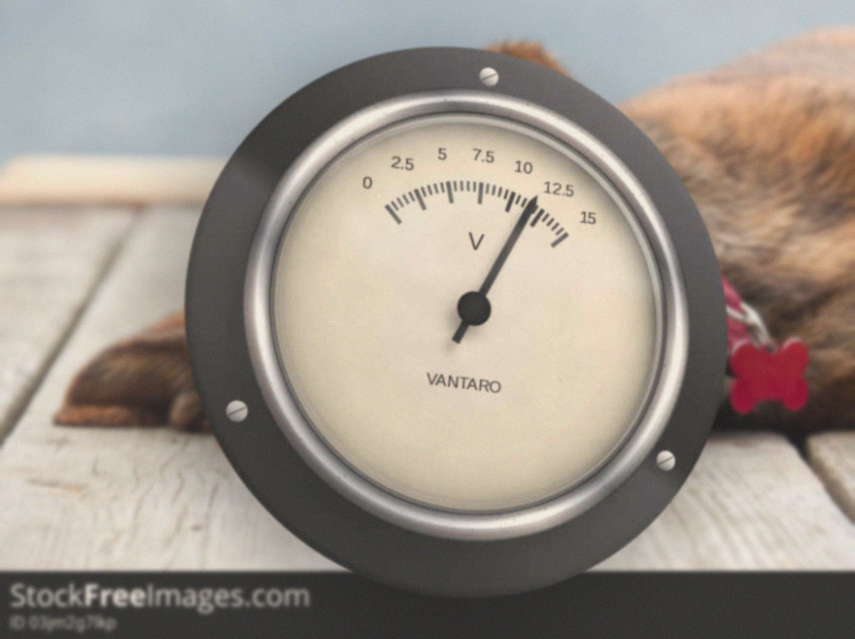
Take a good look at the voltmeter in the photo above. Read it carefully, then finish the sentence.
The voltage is 11.5 V
